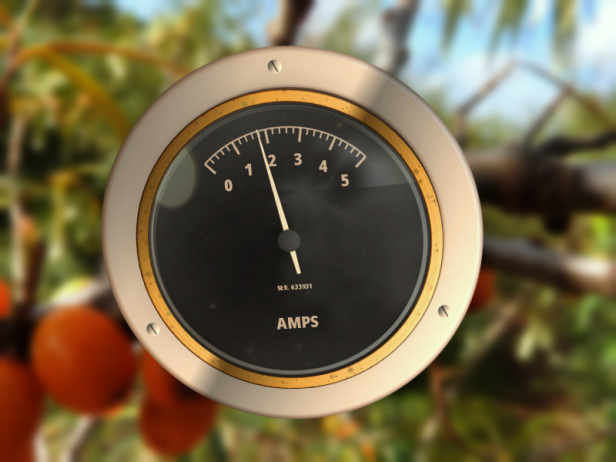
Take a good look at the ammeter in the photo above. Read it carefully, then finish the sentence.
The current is 1.8 A
